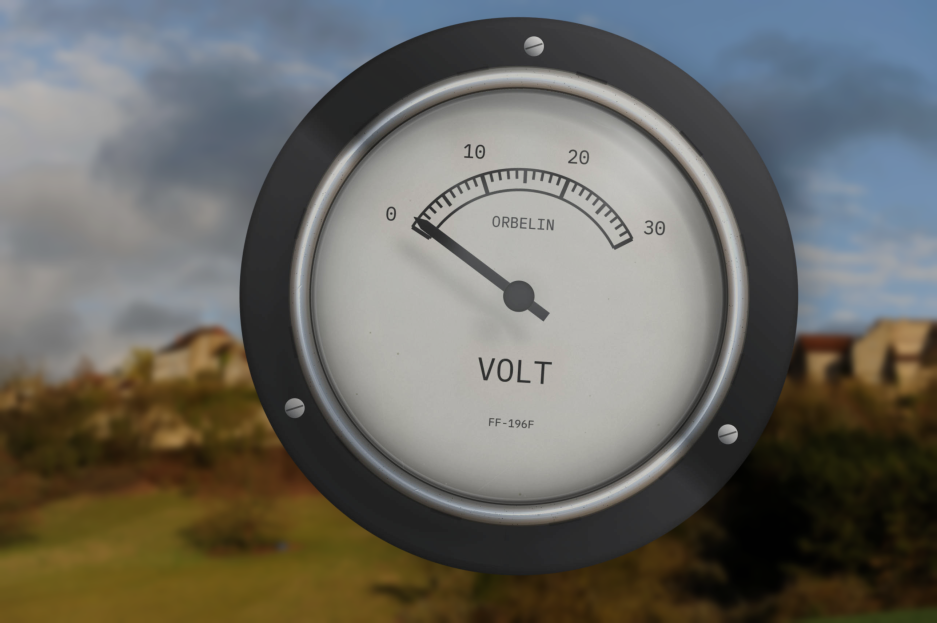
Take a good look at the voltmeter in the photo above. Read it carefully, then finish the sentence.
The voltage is 1 V
